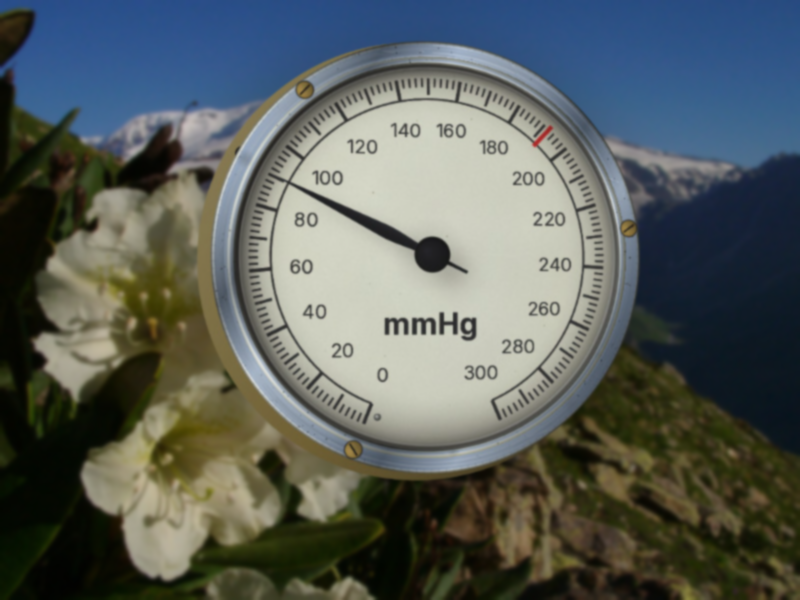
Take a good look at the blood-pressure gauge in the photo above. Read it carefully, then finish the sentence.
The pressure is 90 mmHg
